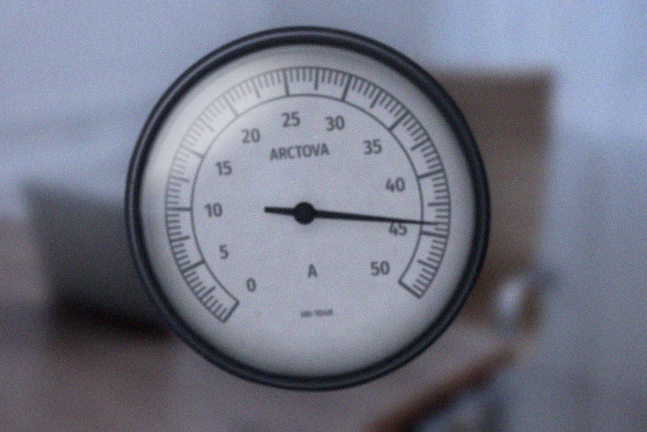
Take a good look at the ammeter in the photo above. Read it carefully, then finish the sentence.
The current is 44 A
